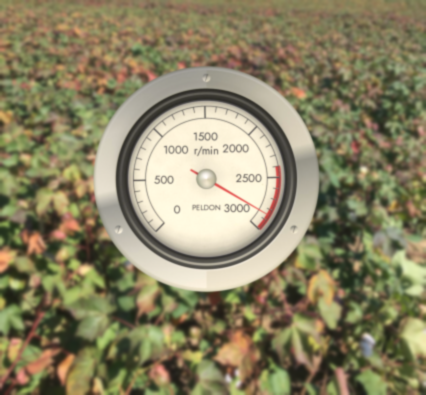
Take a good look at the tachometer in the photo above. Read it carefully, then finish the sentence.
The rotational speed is 2850 rpm
